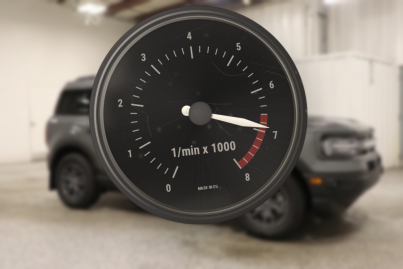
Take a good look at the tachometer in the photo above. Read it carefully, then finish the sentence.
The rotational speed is 6900 rpm
